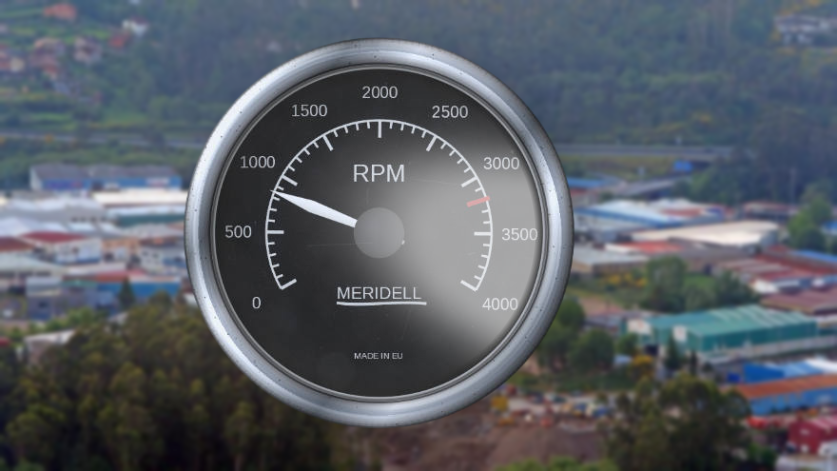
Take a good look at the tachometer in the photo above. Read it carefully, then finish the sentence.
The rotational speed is 850 rpm
